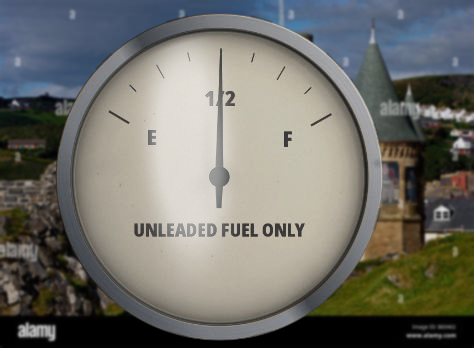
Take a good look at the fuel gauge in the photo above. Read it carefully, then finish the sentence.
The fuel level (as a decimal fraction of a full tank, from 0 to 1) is 0.5
